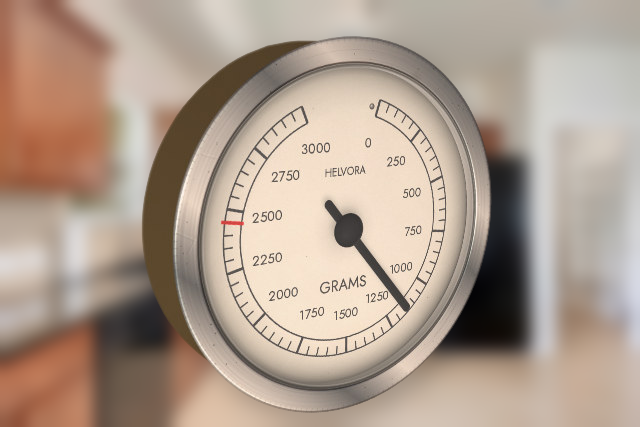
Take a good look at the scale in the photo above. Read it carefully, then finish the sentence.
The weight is 1150 g
